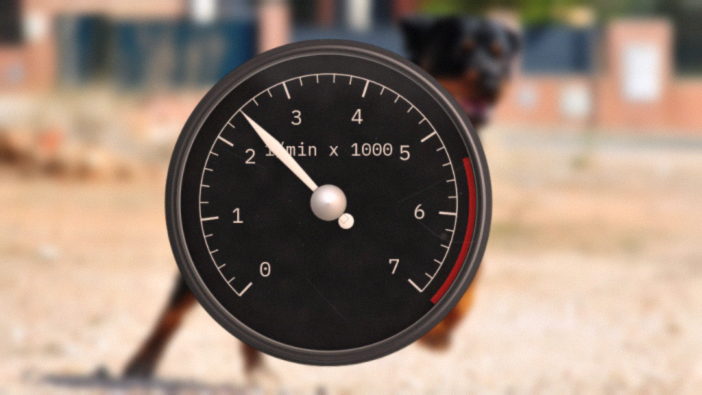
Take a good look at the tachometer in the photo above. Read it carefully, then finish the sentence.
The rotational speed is 2400 rpm
